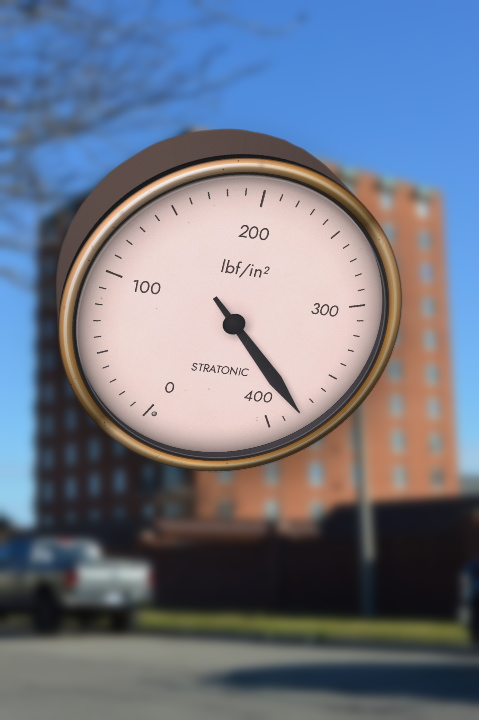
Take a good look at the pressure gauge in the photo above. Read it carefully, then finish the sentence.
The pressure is 380 psi
